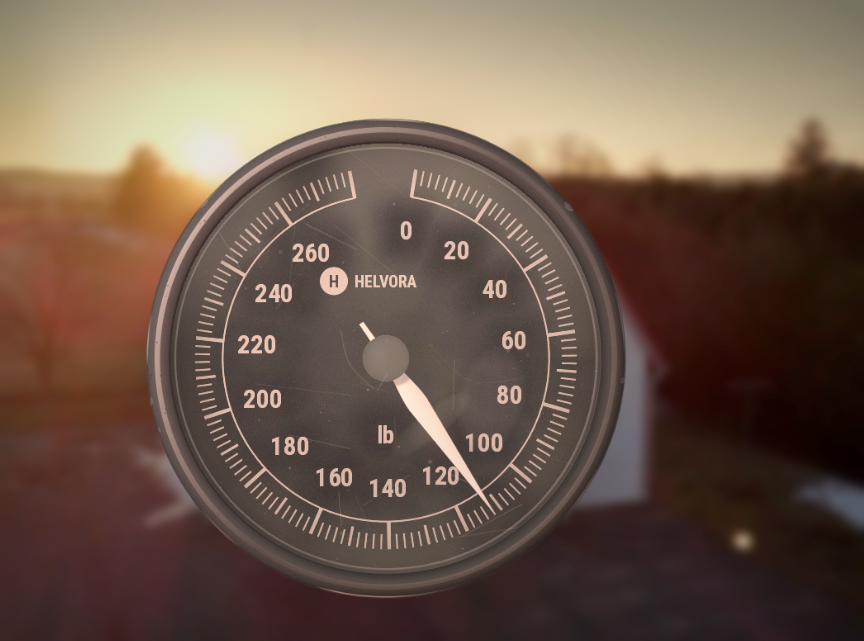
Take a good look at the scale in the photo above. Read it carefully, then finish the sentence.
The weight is 112 lb
